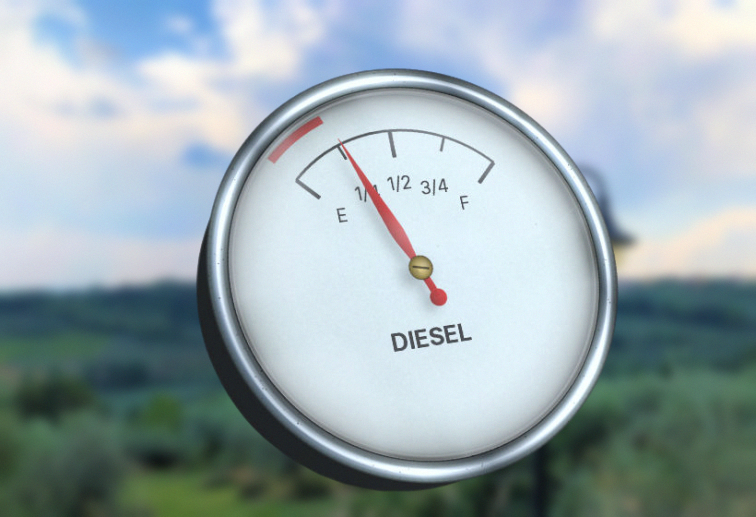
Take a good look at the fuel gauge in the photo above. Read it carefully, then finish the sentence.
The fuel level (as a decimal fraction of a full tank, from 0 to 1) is 0.25
